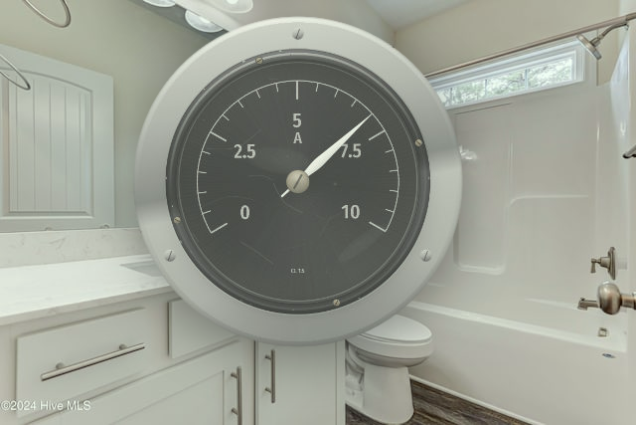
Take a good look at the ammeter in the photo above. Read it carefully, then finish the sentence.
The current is 7 A
